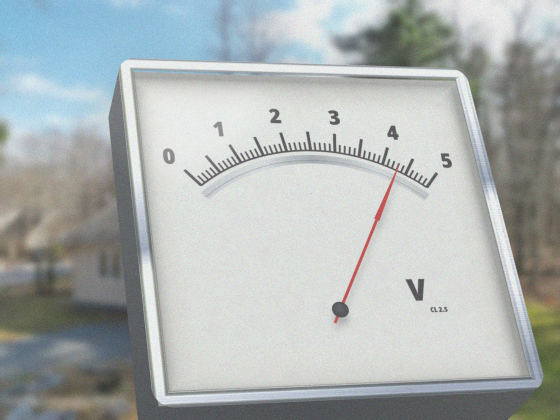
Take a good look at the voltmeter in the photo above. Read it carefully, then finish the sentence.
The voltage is 4.3 V
